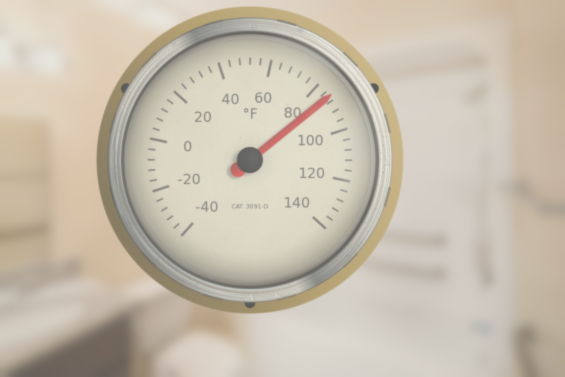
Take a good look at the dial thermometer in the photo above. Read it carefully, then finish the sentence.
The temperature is 86 °F
